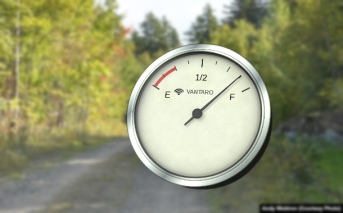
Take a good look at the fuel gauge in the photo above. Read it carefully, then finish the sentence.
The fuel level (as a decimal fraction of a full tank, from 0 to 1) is 0.875
